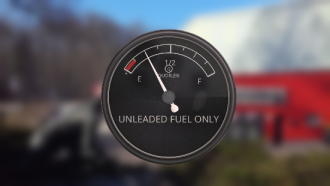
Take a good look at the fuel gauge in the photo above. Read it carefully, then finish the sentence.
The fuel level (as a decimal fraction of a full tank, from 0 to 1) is 0.25
